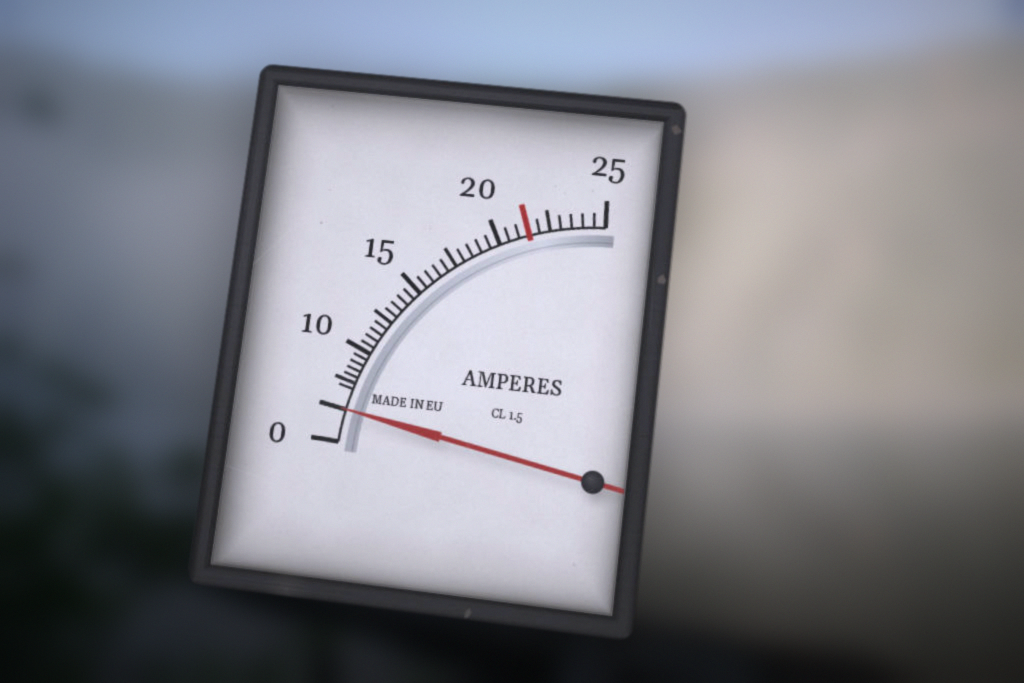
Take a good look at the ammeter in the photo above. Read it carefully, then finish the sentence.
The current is 5 A
